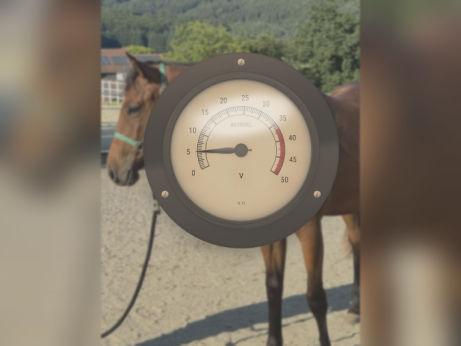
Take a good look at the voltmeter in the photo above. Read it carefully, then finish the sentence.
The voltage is 5 V
